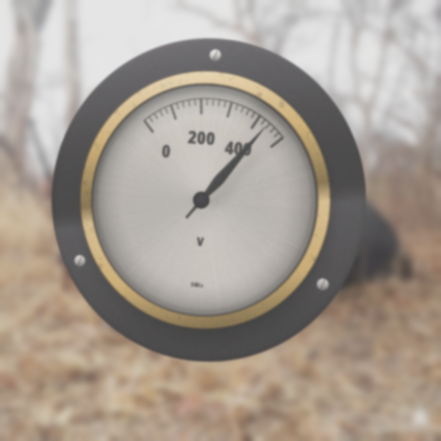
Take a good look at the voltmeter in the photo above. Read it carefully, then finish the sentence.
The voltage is 440 V
